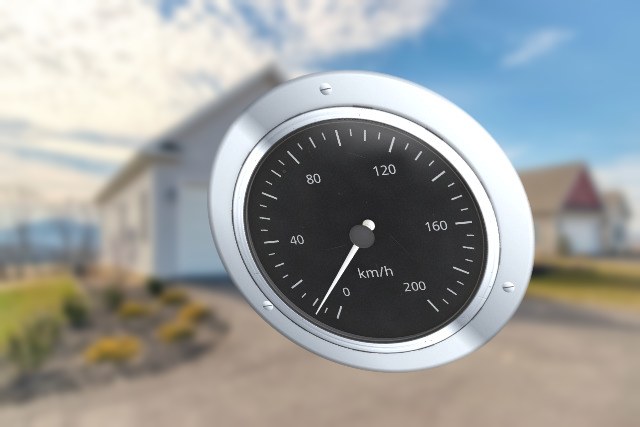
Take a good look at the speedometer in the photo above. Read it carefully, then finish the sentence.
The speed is 7.5 km/h
